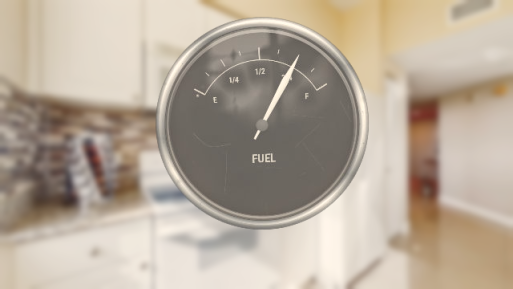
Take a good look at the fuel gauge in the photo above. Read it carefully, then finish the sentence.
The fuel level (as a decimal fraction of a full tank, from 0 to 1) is 0.75
